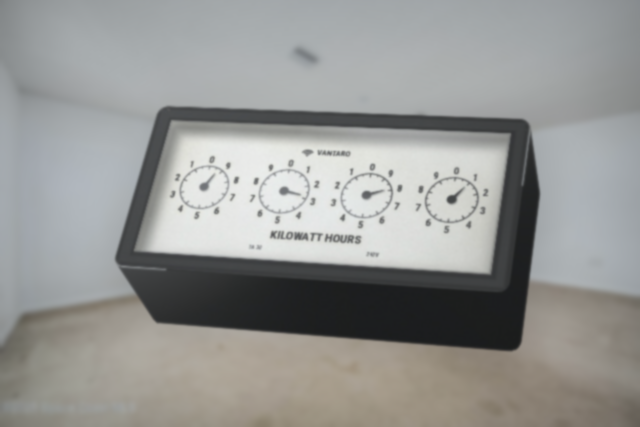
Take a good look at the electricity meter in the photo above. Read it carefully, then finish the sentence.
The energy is 9281 kWh
